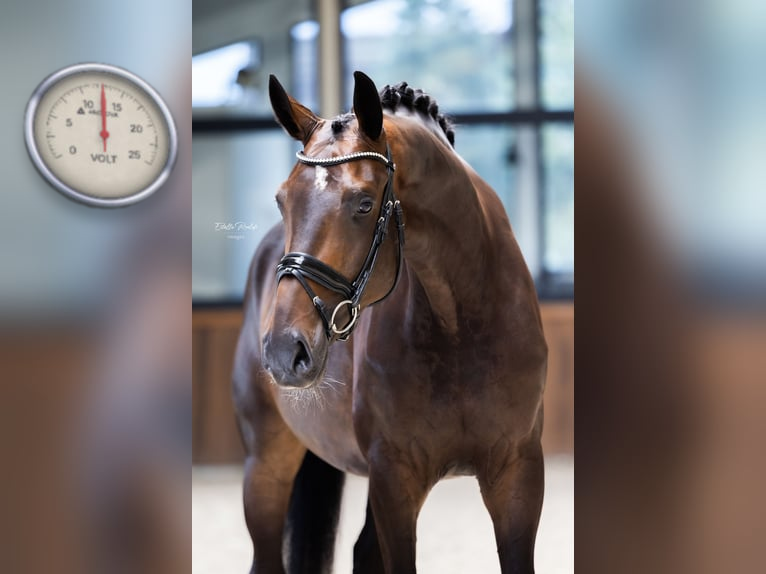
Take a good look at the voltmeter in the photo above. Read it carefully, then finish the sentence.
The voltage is 12.5 V
